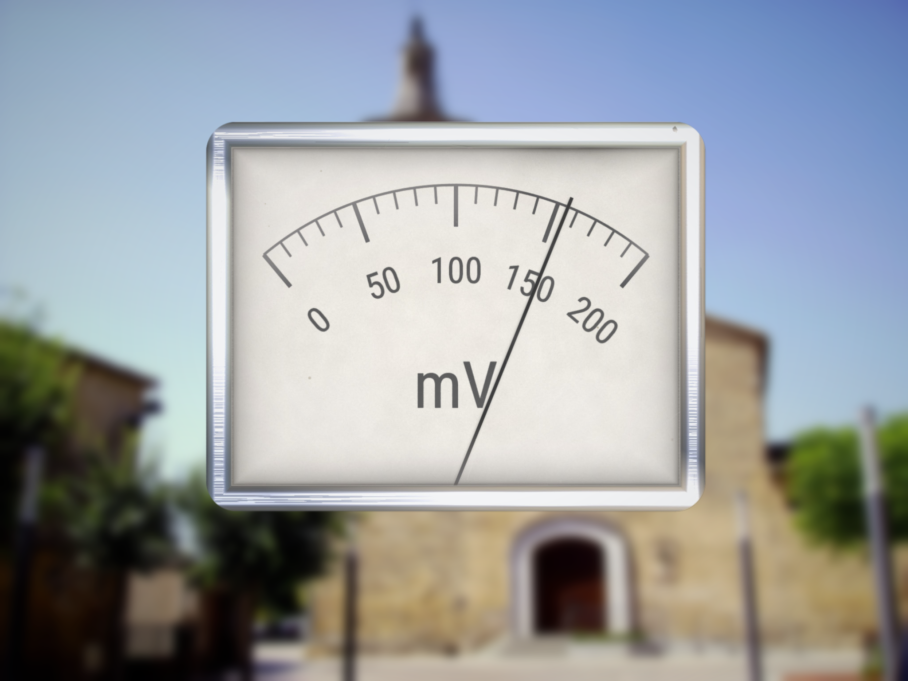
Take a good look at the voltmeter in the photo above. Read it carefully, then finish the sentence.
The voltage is 155 mV
